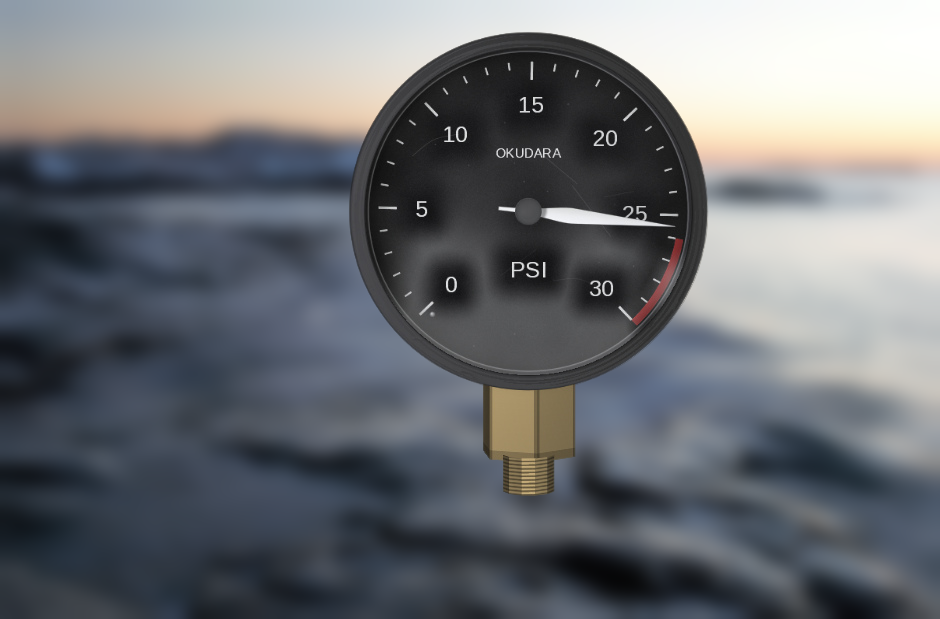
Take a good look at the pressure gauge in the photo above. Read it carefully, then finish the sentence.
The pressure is 25.5 psi
